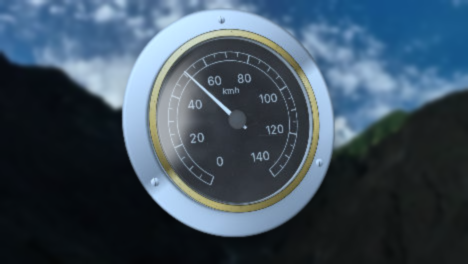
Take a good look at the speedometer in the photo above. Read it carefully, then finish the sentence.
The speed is 50 km/h
